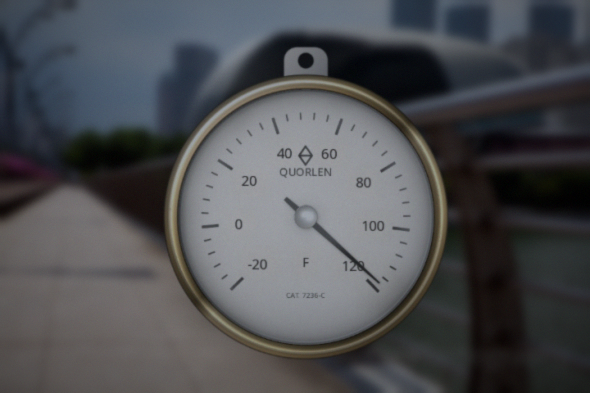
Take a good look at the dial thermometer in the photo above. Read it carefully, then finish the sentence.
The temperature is 118 °F
